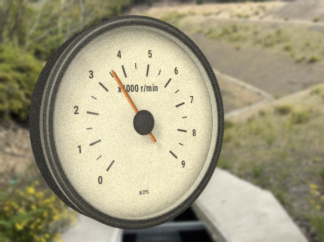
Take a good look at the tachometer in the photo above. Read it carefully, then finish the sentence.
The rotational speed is 3500 rpm
